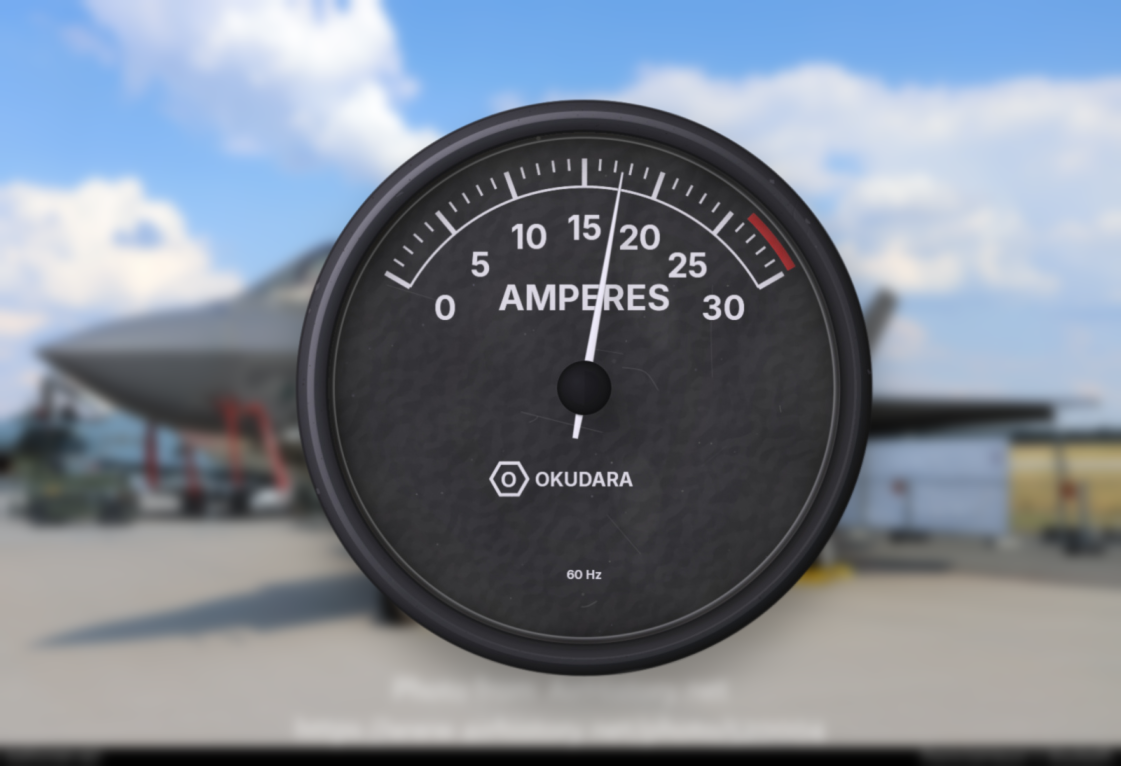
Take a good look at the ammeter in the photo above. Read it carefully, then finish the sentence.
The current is 17.5 A
